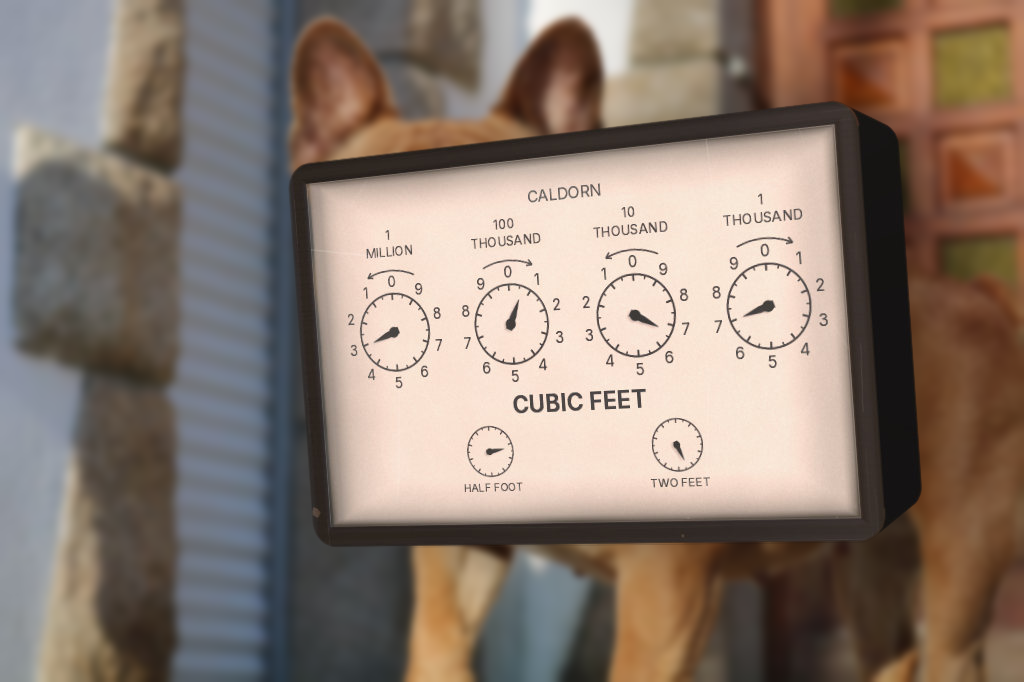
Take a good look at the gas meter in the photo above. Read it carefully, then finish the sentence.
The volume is 306700 ft³
